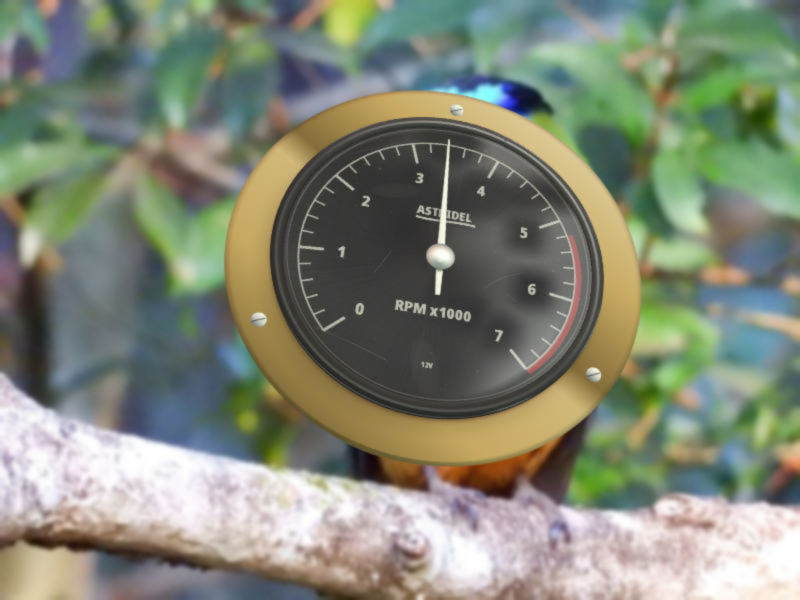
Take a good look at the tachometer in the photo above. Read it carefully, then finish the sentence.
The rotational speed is 3400 rpm
